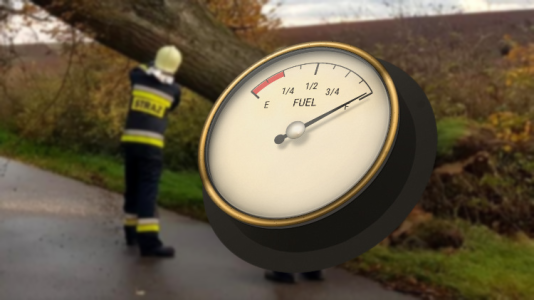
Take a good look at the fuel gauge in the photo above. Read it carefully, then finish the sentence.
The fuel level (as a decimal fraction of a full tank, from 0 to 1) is 1
